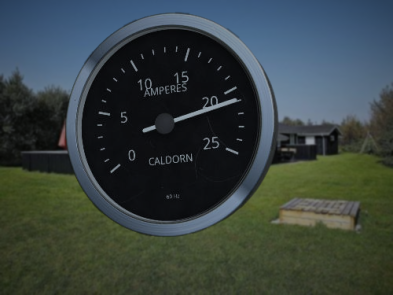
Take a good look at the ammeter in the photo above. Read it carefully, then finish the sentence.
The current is 21 A
